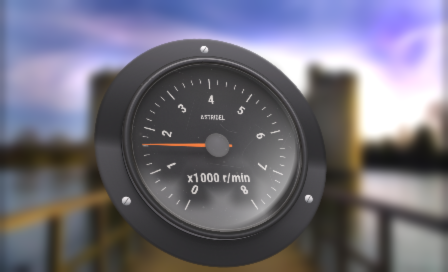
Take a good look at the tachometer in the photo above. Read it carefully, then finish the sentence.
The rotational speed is 1600 rpm
